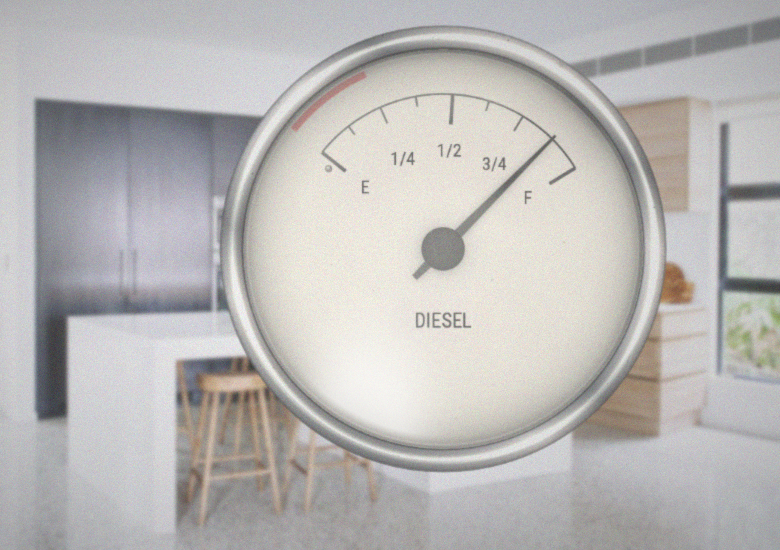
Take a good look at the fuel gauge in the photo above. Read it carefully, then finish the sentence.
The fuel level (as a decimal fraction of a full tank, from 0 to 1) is 0.875
